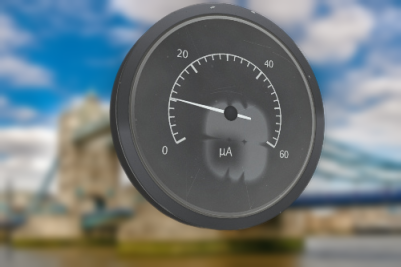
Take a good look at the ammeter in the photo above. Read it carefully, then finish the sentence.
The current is 10 µA
